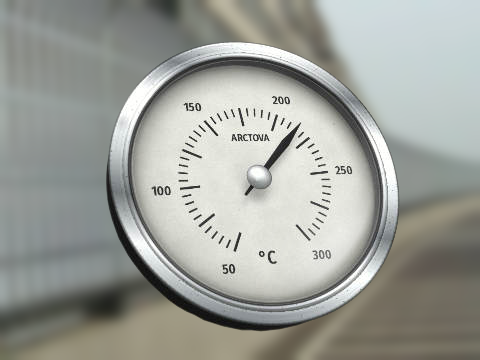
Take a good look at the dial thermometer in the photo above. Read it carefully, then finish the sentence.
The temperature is 215 °C
